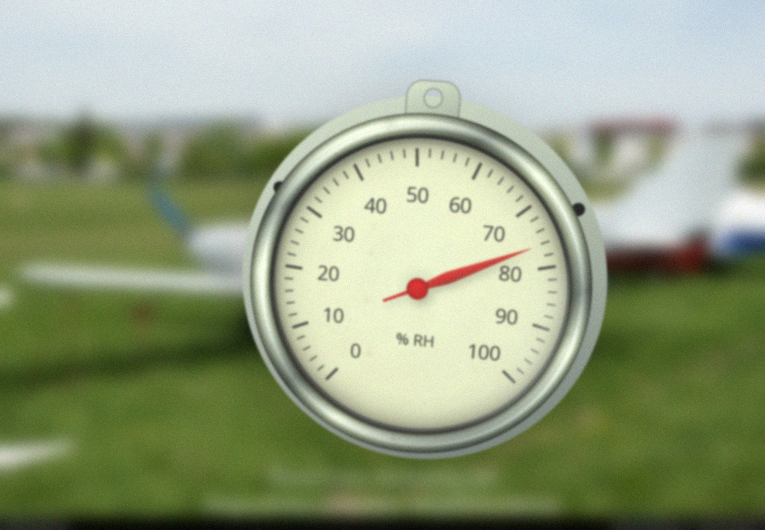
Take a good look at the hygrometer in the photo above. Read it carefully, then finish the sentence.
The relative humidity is 76 %
